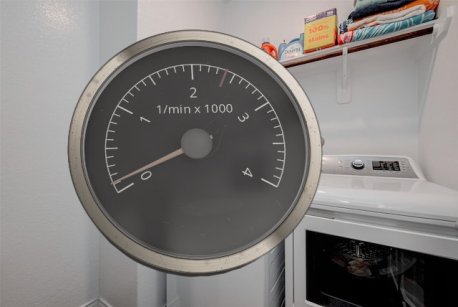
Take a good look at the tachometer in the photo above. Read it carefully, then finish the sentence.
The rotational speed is 100 rpm
